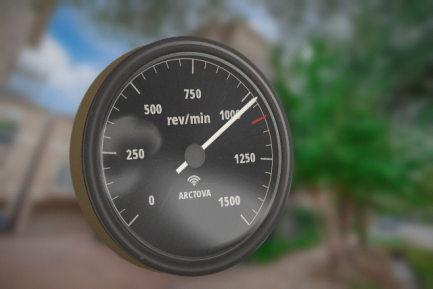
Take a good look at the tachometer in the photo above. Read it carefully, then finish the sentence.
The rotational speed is 1025 rpm
